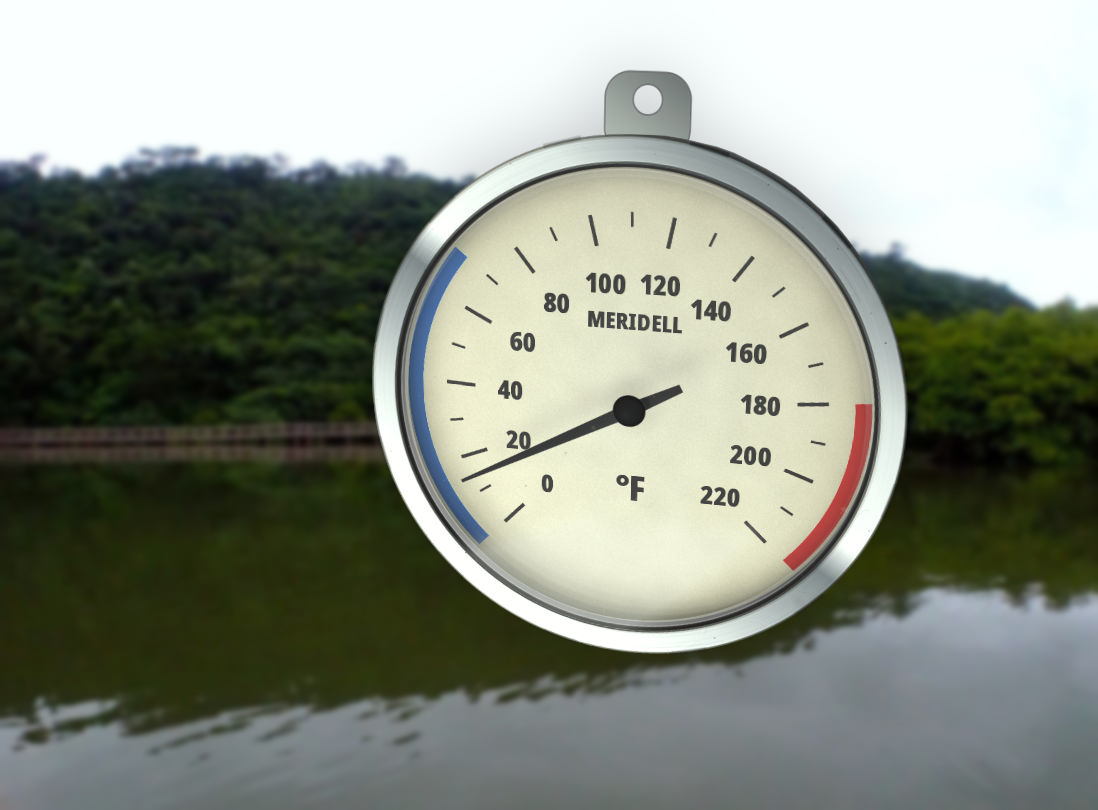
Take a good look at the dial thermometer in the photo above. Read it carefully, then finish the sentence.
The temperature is 15 °F
